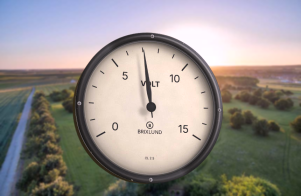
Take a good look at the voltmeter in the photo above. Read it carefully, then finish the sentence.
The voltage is 7 V
